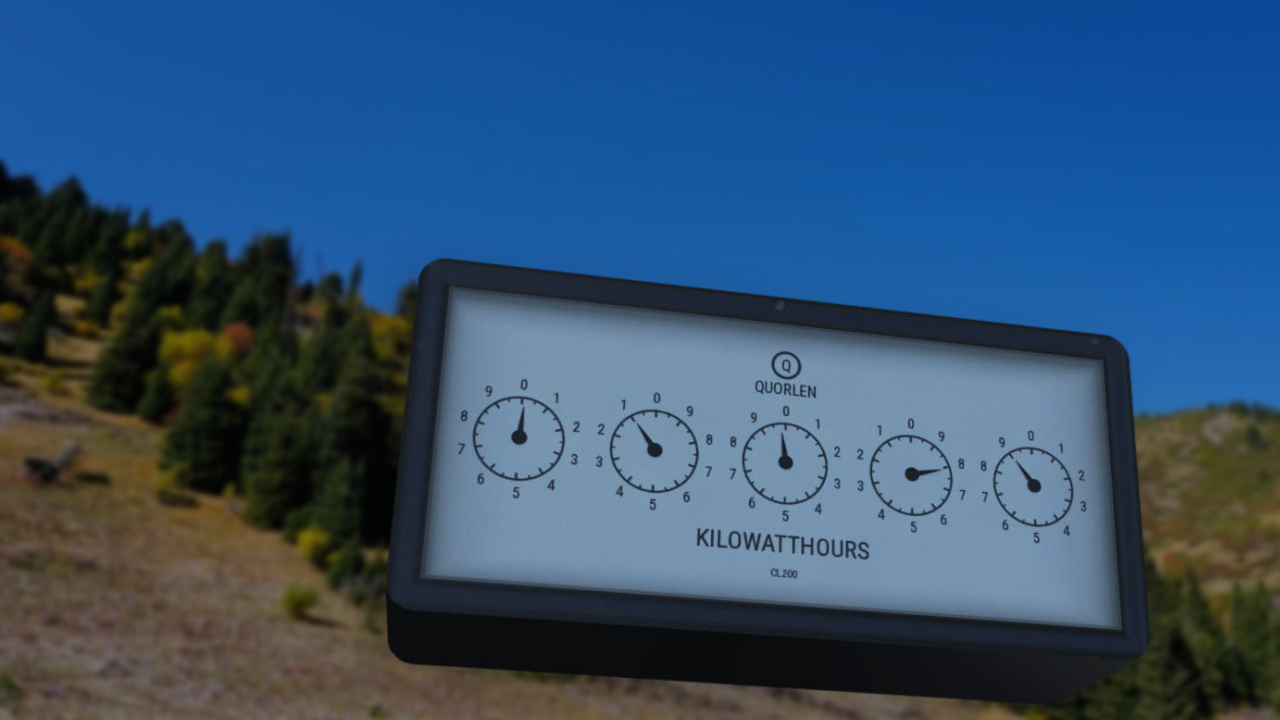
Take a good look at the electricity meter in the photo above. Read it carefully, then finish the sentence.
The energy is 979 kWh
